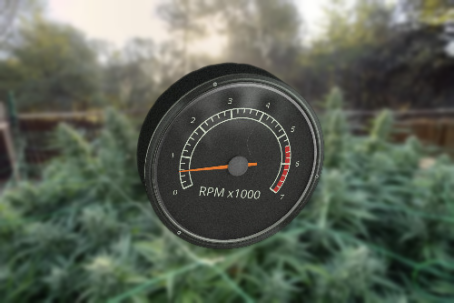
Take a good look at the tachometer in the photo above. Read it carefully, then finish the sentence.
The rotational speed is 600 rpm
